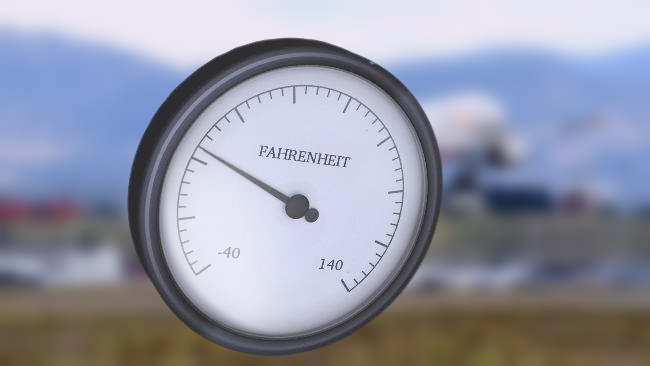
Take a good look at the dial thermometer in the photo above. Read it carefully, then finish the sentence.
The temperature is 4 °F
